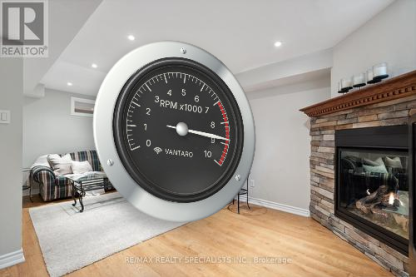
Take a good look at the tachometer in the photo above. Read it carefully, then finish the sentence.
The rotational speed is 8800 rpm
